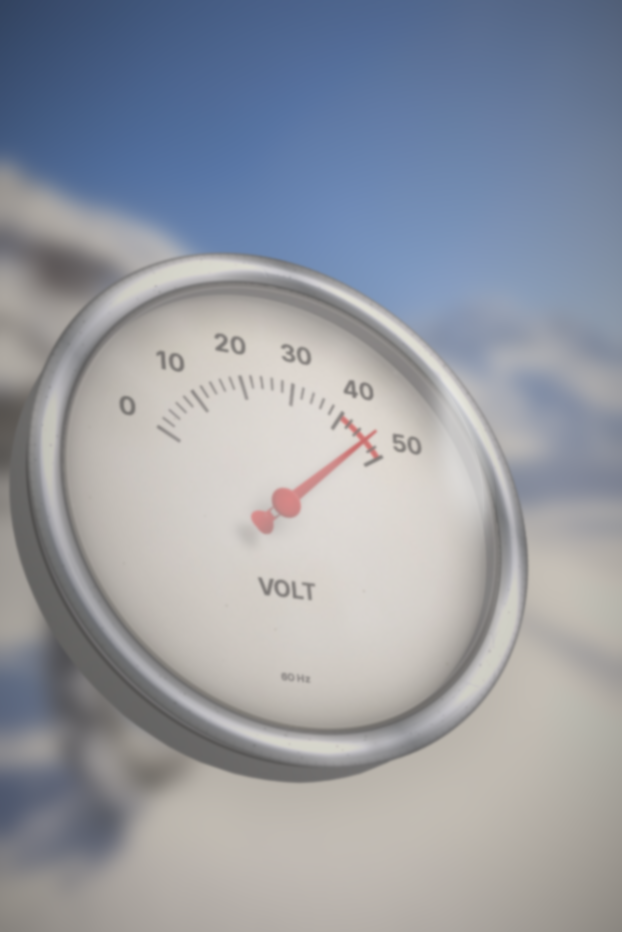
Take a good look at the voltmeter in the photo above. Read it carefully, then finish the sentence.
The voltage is 46 V
